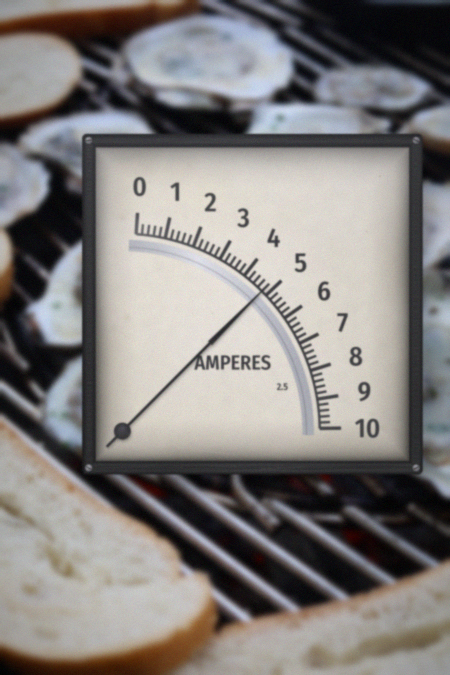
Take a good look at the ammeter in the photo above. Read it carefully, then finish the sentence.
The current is 4.8 A
